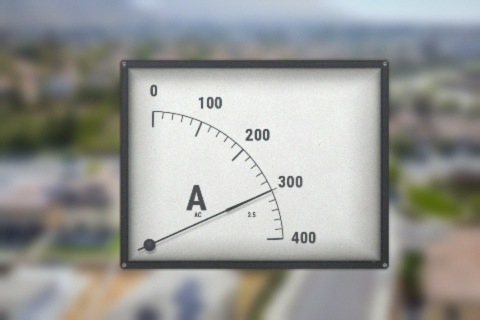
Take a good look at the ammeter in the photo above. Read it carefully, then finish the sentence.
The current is 300 A
